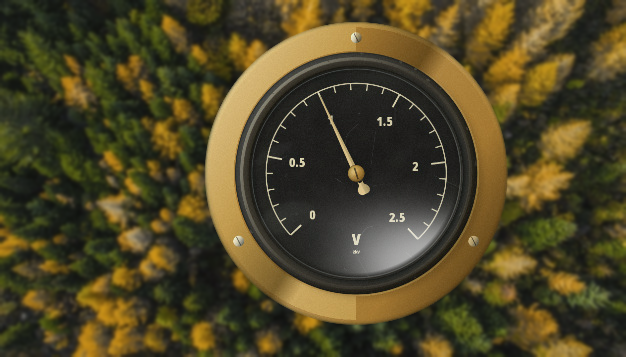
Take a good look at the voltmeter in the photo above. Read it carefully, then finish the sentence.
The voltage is 1 V
